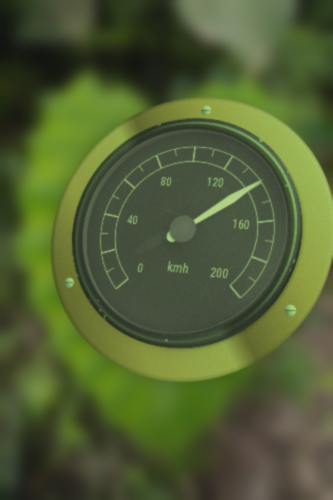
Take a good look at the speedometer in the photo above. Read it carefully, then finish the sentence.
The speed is 140 km/h
